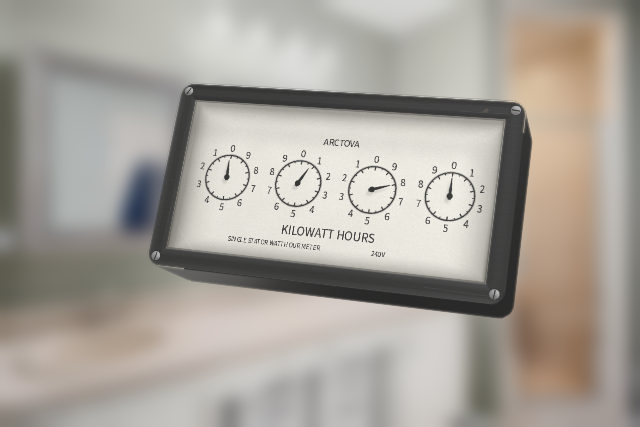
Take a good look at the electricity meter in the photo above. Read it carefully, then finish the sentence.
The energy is 80 kWh
